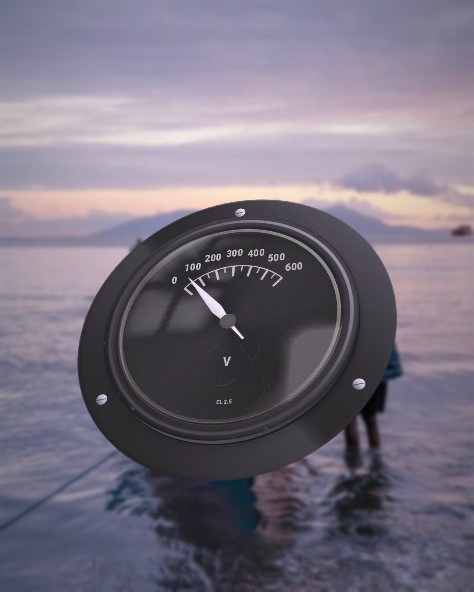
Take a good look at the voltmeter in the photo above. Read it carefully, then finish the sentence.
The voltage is 50 V
